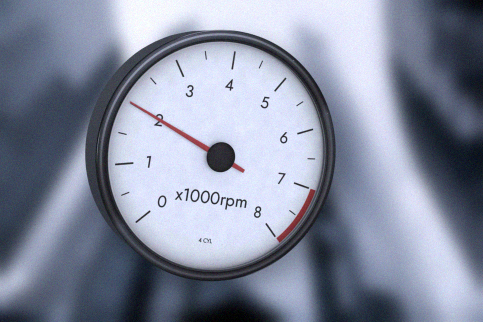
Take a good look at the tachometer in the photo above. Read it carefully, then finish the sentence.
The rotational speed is 2000 rpm
